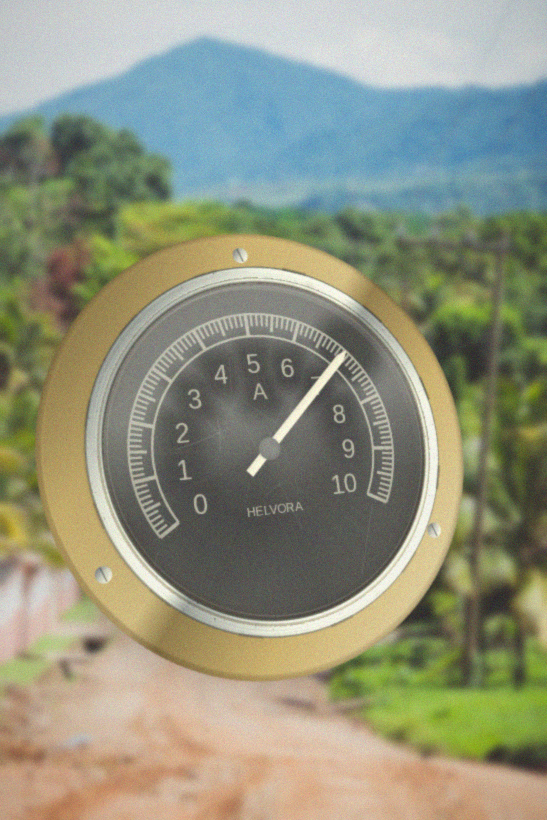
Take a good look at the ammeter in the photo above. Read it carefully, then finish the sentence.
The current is 7 A
